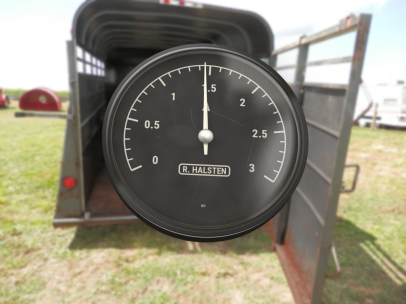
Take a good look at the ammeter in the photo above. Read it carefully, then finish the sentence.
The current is 1.45 A
